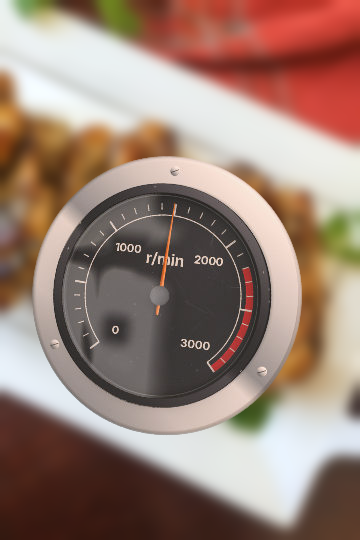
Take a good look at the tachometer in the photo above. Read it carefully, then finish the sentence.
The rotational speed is 1500 rpm
